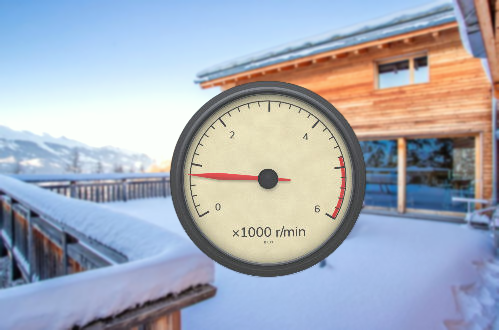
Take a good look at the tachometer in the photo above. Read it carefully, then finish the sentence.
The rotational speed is 800 rpm
